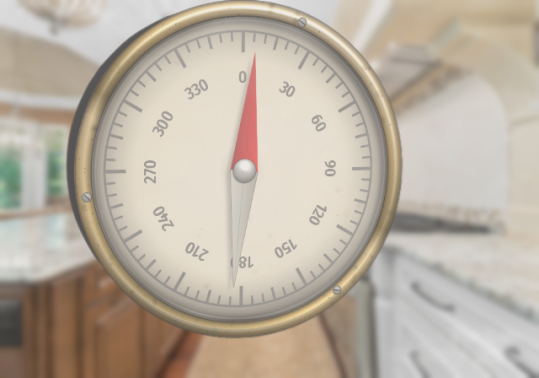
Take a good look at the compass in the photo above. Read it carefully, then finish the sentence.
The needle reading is 5 °
